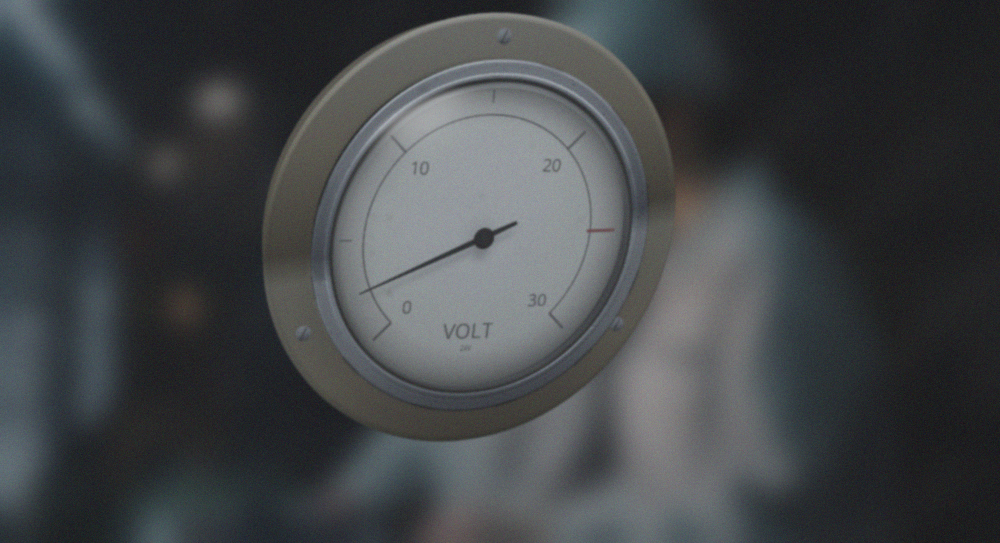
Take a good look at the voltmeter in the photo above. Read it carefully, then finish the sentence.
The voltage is 2.5 V
